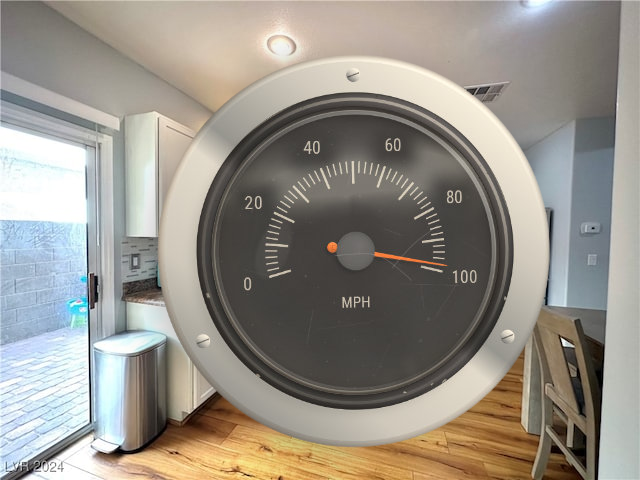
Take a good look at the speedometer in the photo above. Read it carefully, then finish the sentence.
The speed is 98 mph
